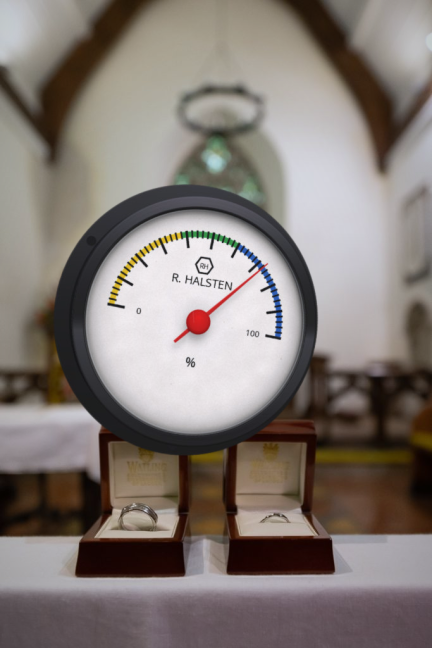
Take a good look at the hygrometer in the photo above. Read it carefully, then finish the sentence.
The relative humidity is 72 %
